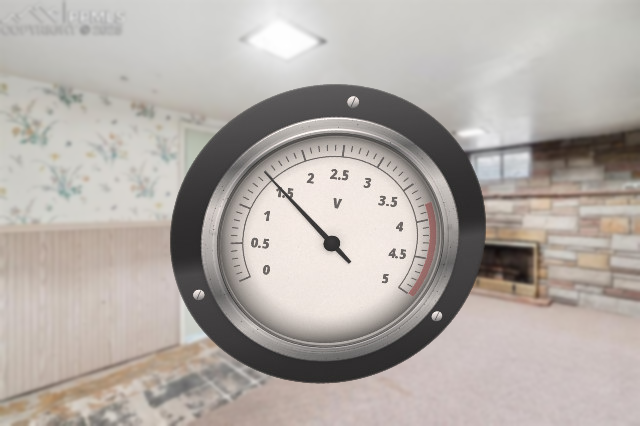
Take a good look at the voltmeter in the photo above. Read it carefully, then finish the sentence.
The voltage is 1.5 V
